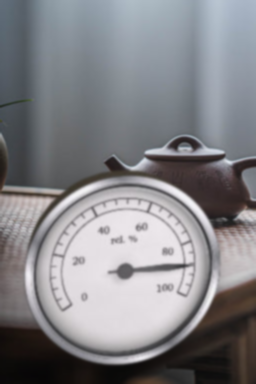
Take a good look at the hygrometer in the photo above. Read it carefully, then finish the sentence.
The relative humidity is 88 %
